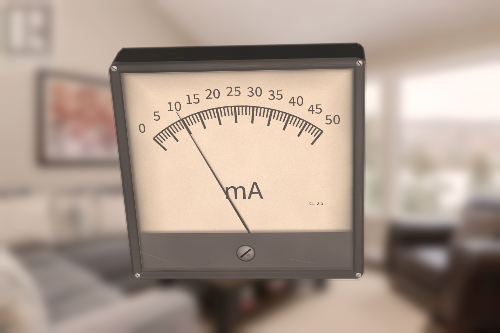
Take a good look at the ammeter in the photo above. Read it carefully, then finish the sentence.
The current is 10 mA
